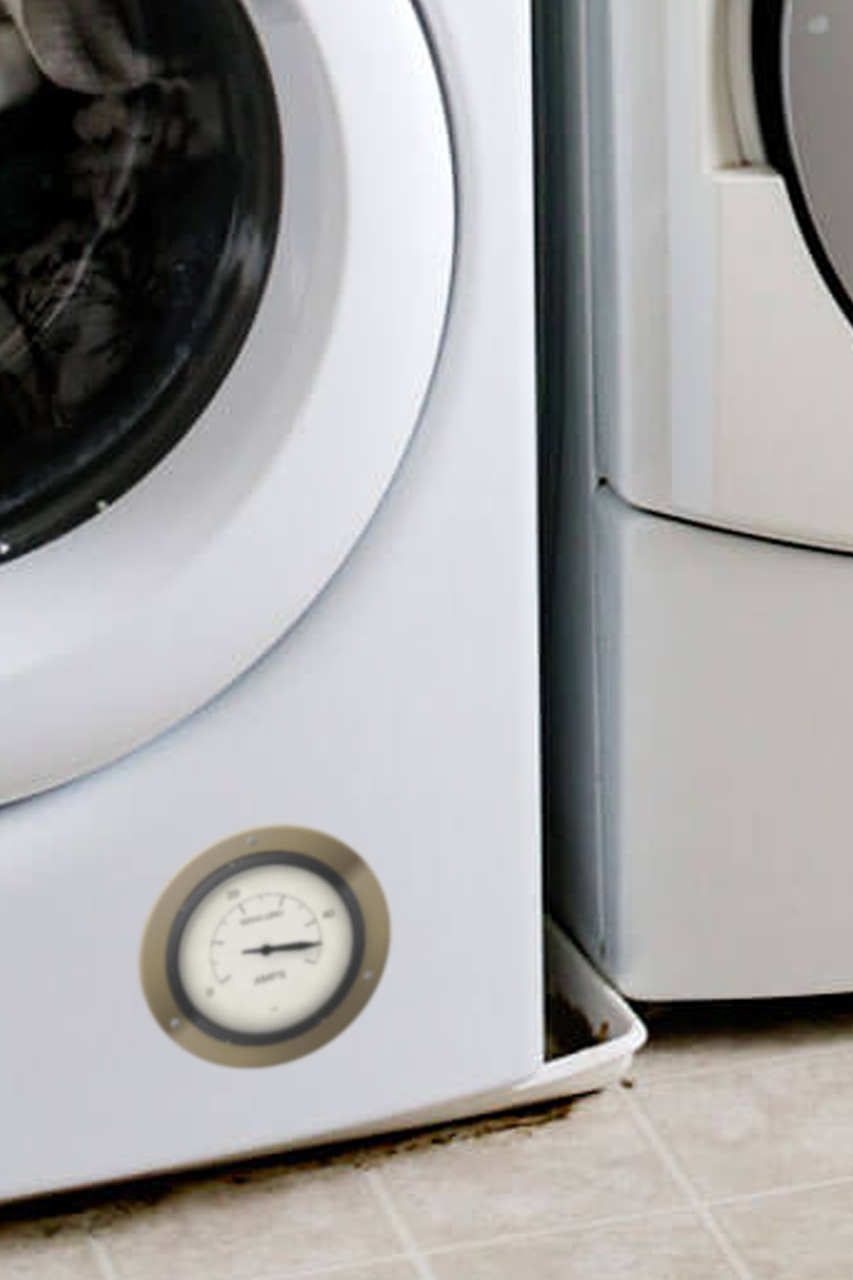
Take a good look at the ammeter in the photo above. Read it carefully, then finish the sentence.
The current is 45 A
